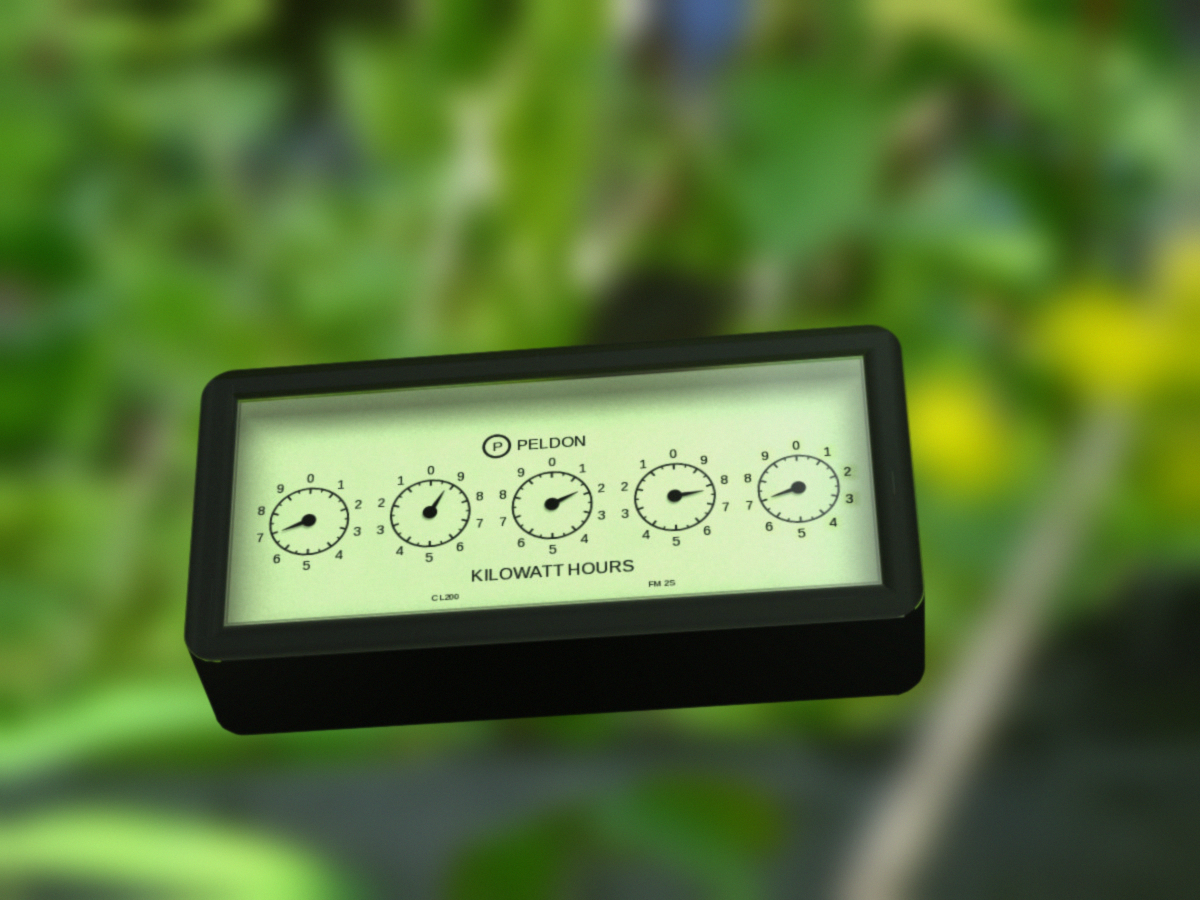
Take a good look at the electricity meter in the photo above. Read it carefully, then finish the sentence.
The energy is 69177 kWh
